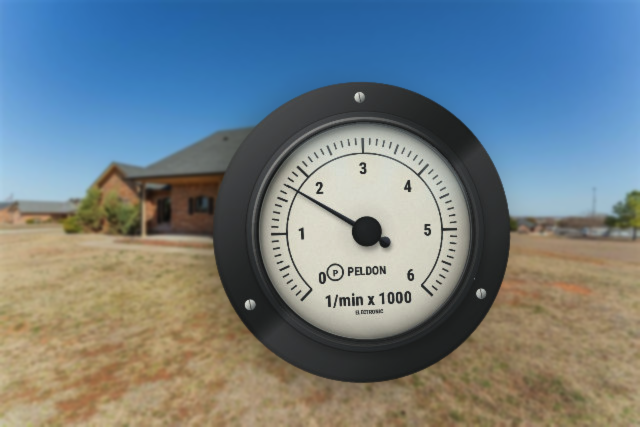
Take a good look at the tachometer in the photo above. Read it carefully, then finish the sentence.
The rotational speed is 1700 rpm
